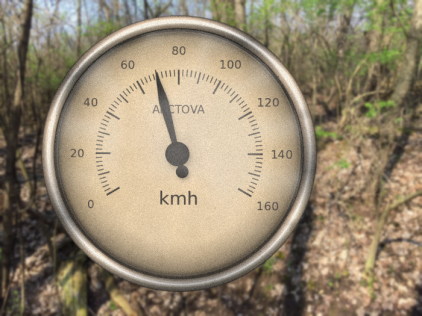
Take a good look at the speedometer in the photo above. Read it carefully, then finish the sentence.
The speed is 70 km/h
